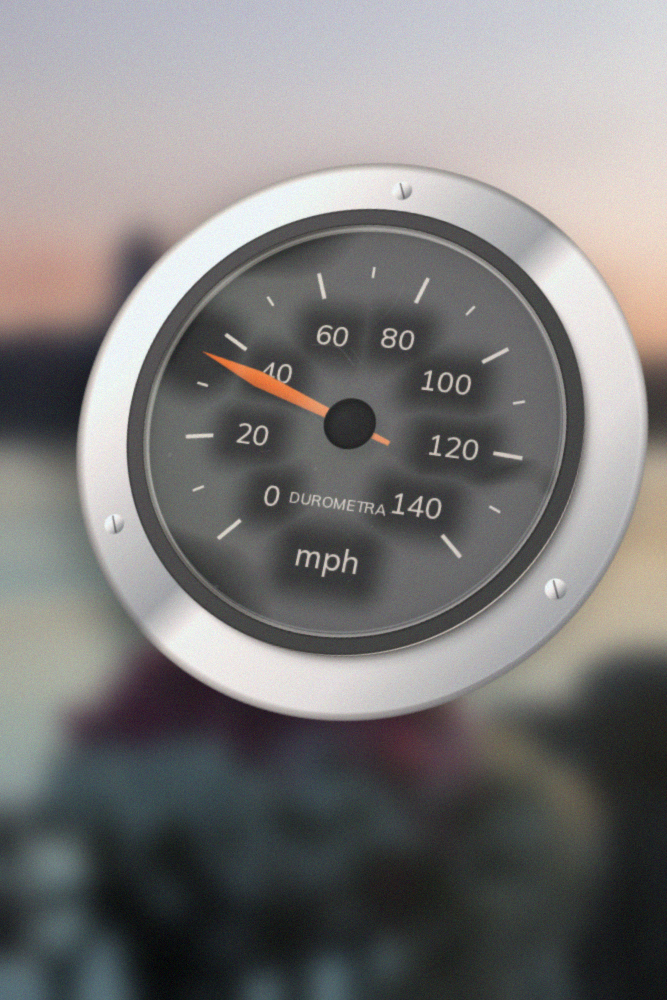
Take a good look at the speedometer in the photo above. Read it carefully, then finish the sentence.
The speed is 35 mph
